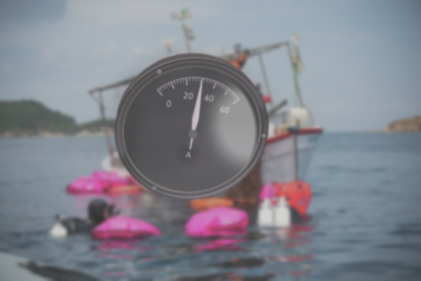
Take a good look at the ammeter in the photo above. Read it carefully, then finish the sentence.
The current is 30 A
